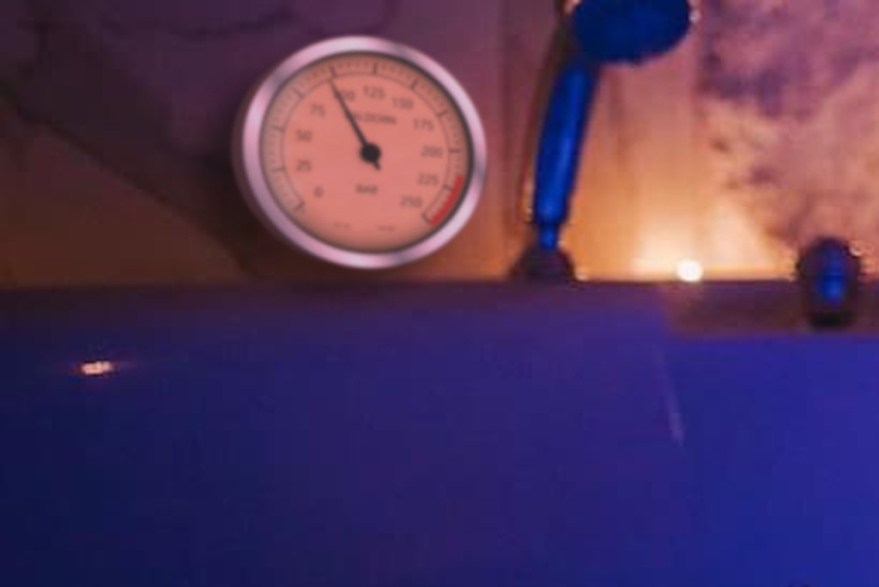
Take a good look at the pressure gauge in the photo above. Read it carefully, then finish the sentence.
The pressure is 95 bar
